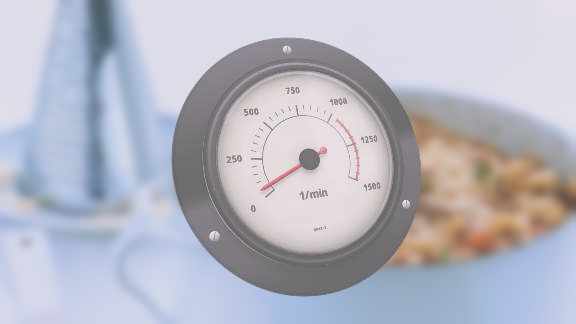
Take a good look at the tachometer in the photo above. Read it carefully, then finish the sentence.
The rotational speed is 50 rpm
